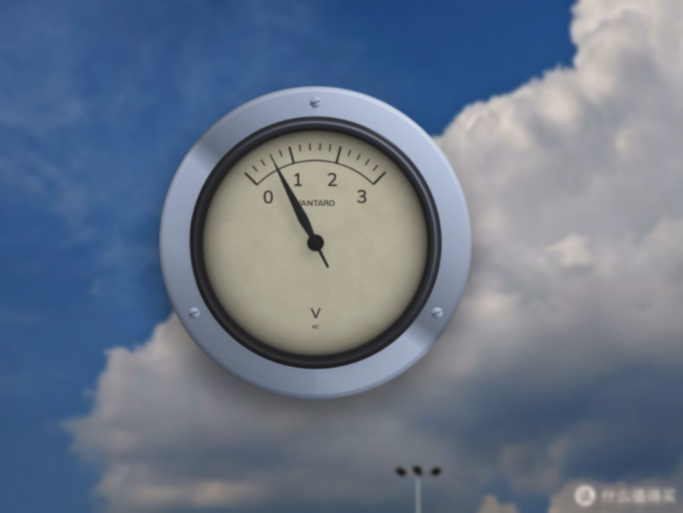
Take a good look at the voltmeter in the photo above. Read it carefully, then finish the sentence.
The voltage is 0.6 V
